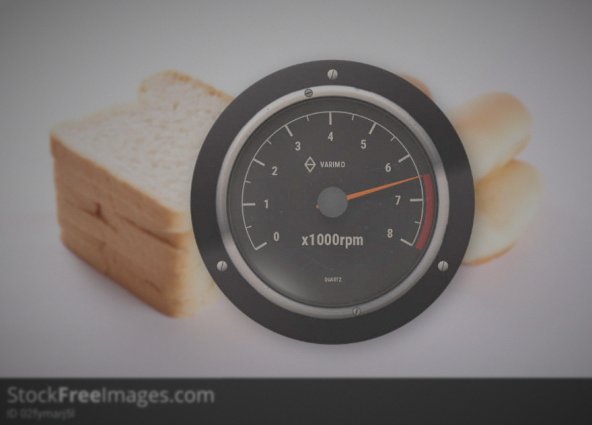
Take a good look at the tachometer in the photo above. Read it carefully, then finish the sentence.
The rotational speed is 6500 rpm
